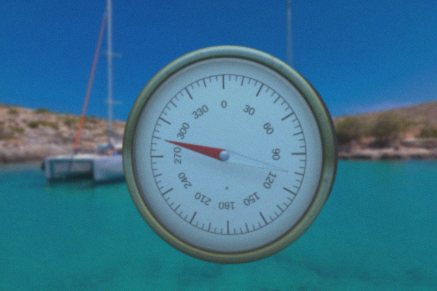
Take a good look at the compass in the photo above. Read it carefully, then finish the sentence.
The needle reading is 285 °
